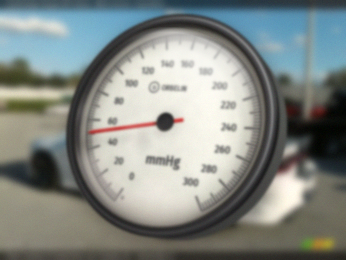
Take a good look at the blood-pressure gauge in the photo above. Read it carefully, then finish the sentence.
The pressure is 50 mmHg
